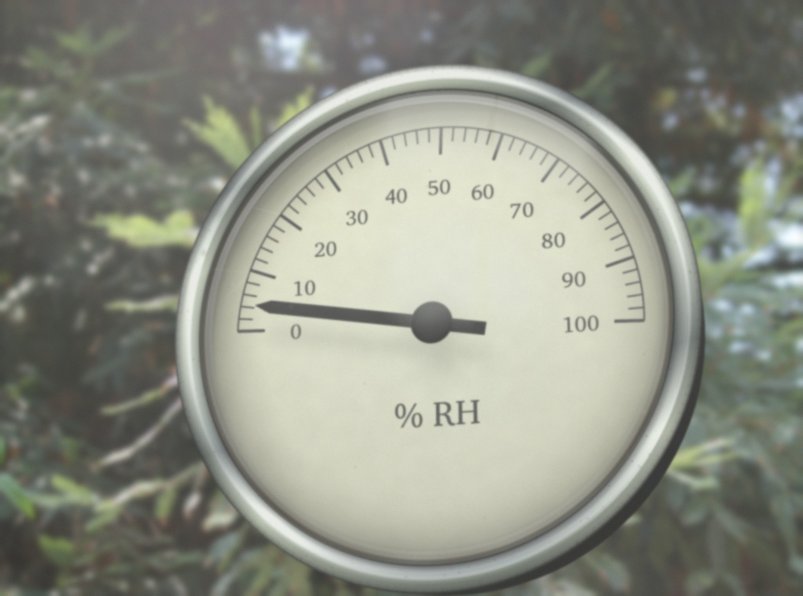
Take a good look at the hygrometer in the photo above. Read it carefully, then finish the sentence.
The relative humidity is 4 %
